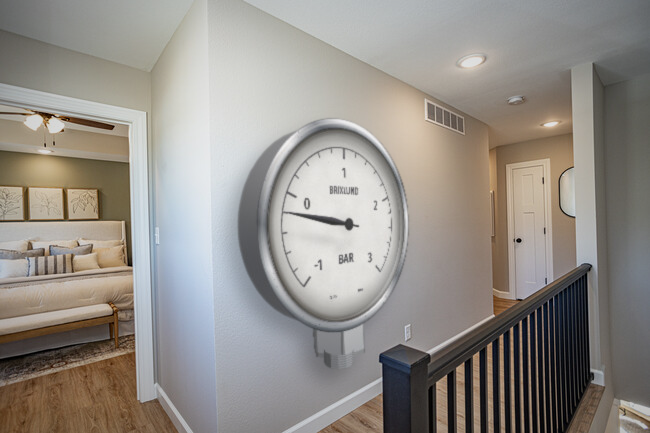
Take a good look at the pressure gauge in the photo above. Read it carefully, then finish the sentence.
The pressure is -0.2 bar
